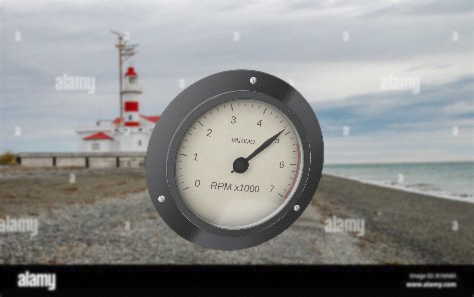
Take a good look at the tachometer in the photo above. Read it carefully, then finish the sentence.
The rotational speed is 4800 rpm
